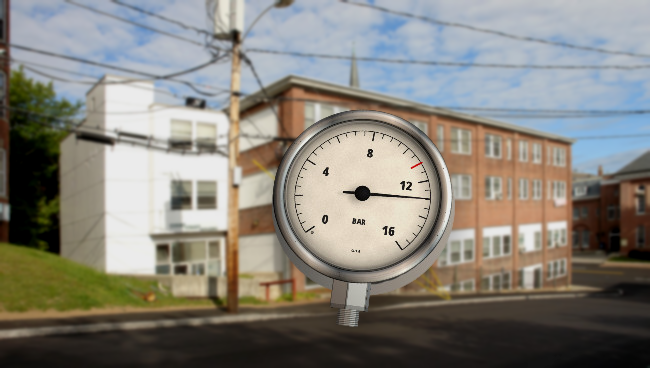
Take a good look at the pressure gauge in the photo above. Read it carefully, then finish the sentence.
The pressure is 13 bar
